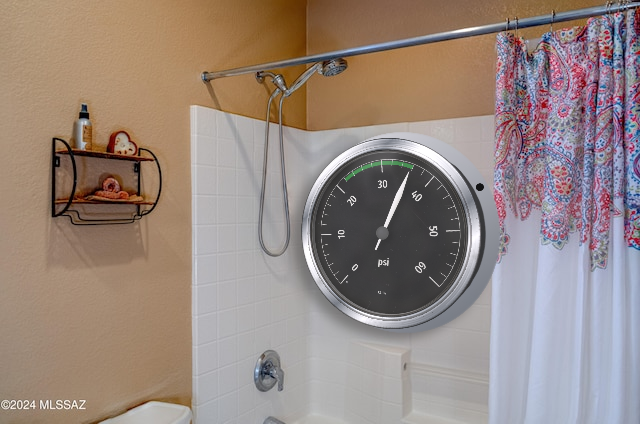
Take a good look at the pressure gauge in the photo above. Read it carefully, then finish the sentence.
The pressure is 36 psi
